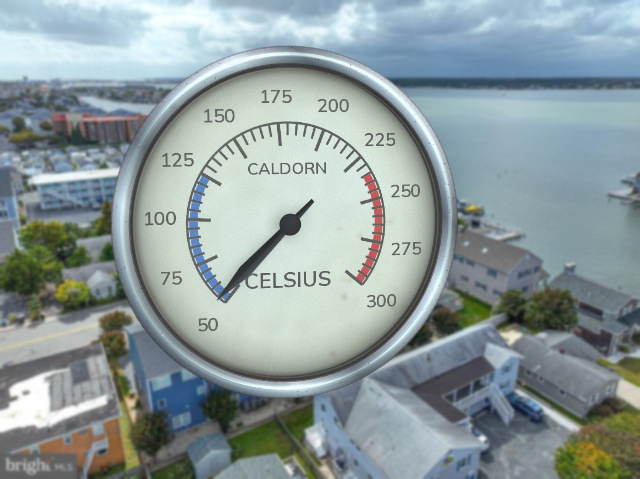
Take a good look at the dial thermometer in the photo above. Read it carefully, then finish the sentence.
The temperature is 55 °C
